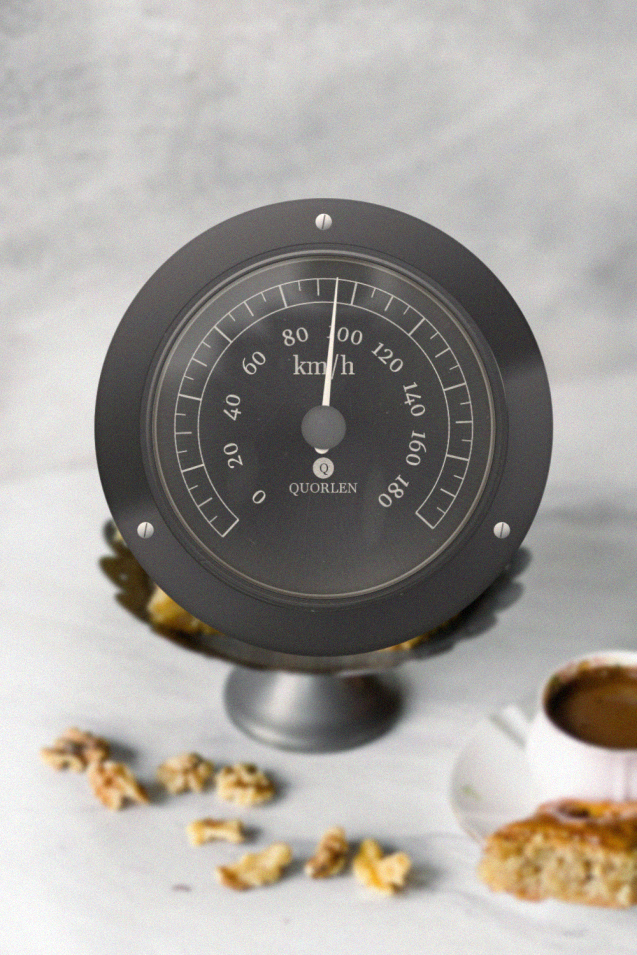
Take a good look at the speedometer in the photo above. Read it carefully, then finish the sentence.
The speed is 95 km/h
